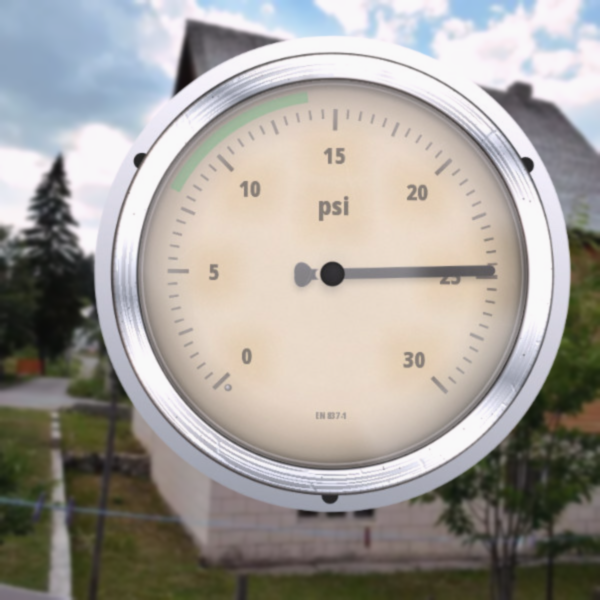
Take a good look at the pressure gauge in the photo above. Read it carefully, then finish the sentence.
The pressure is 24.75 psi
